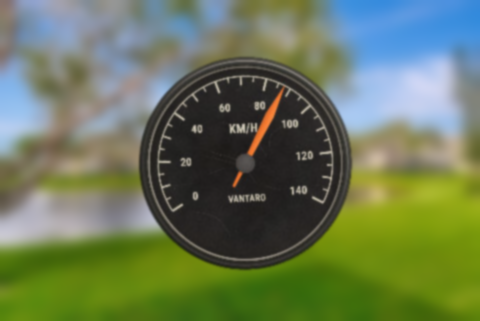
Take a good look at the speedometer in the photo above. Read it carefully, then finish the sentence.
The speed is 87.5 km/h
